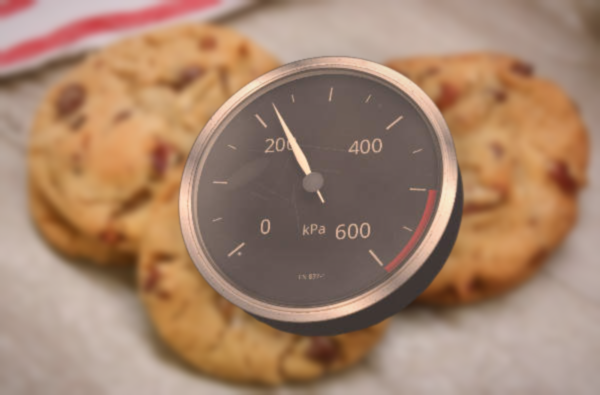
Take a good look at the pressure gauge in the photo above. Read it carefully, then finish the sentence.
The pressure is 225 kPa
